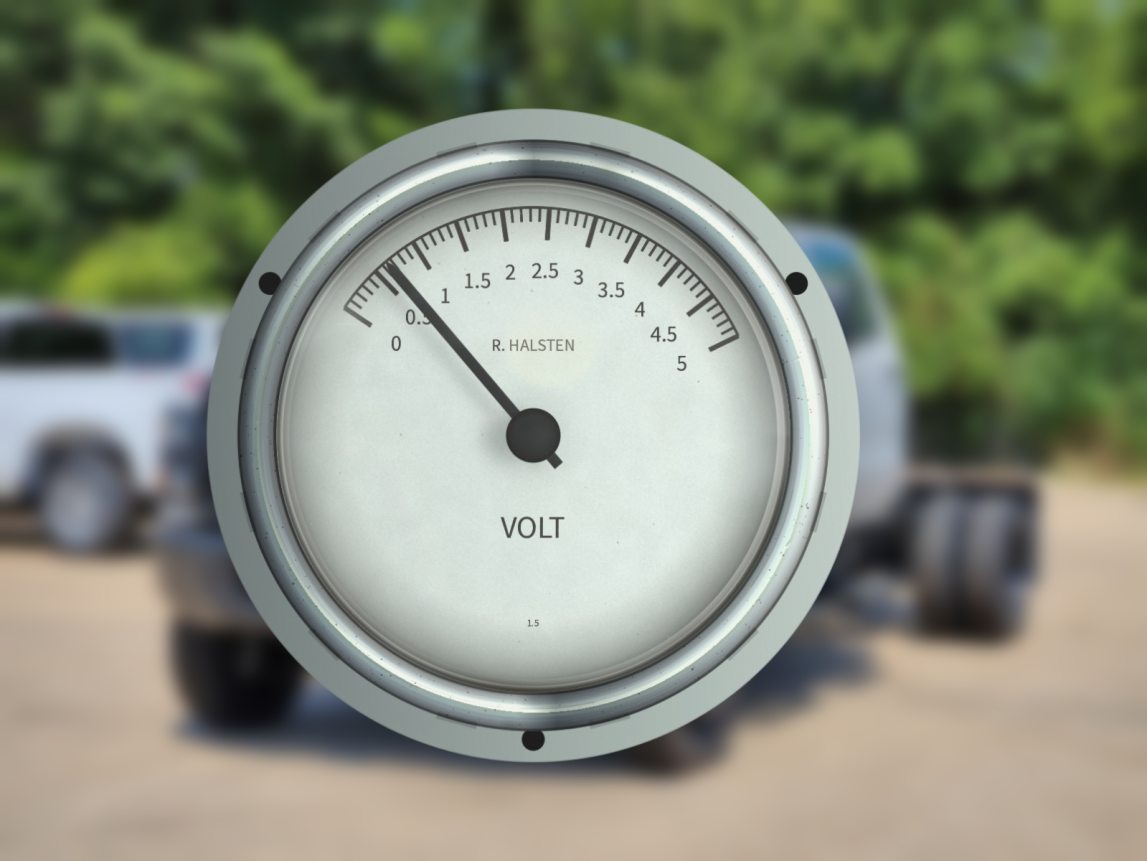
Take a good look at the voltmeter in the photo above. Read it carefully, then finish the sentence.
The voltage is 0.65 V
